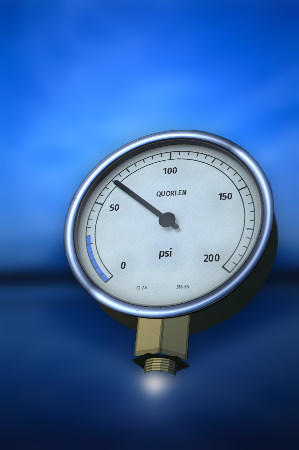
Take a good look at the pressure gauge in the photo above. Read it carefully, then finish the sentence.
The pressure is 65 psi
